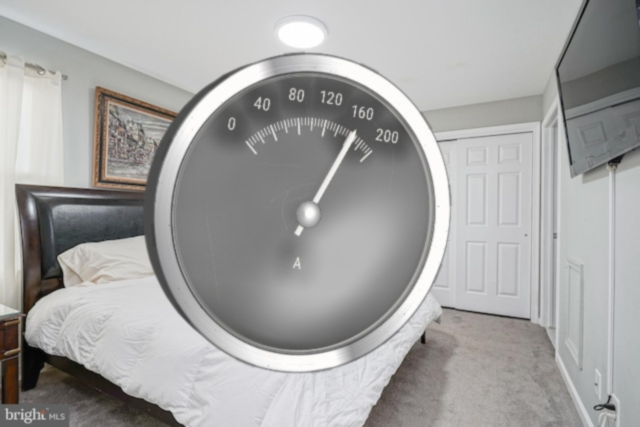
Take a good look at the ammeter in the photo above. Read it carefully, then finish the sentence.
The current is 160 A
